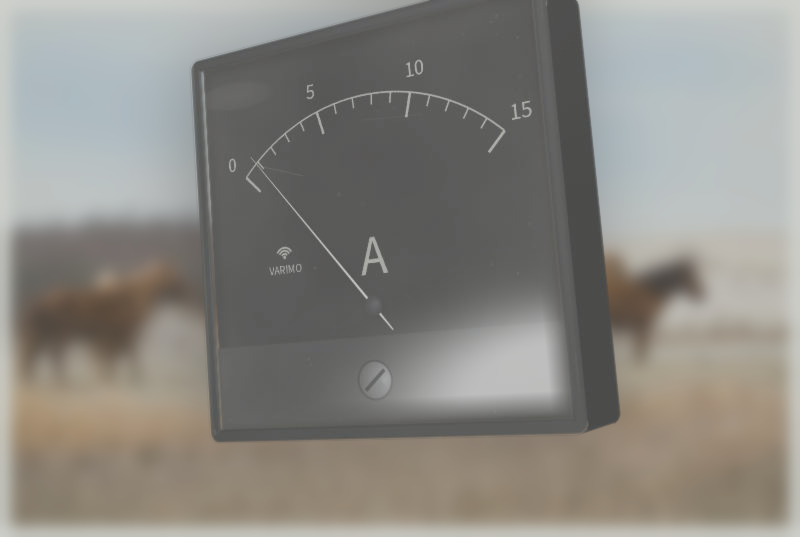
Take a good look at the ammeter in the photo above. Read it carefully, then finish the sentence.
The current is 1 A
